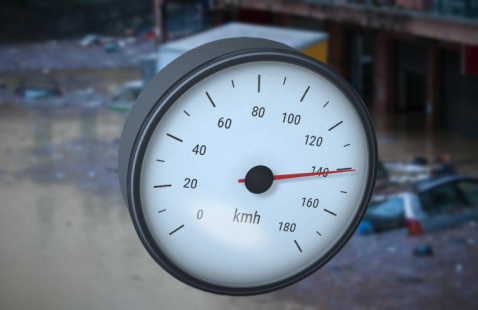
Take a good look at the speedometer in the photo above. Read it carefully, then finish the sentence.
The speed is 140 km/h
